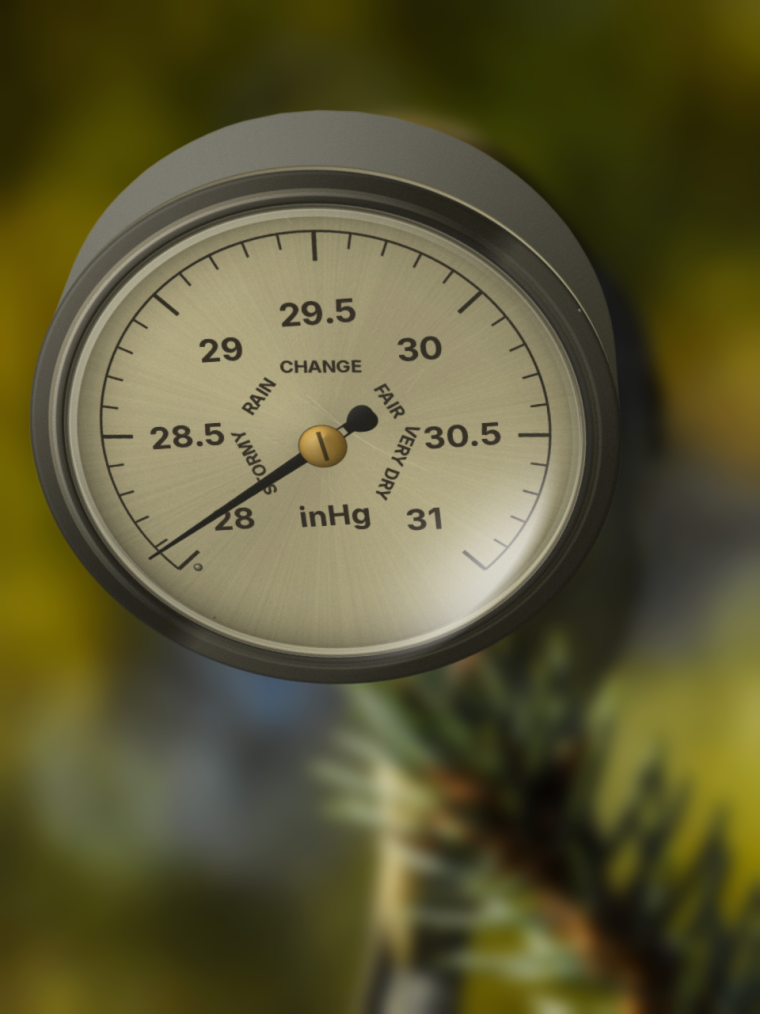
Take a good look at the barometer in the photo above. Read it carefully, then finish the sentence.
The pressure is 28.1 inHg
